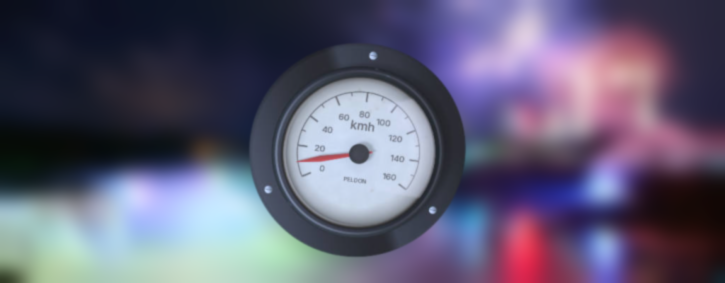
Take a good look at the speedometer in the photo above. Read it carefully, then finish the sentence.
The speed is 10 km/h
